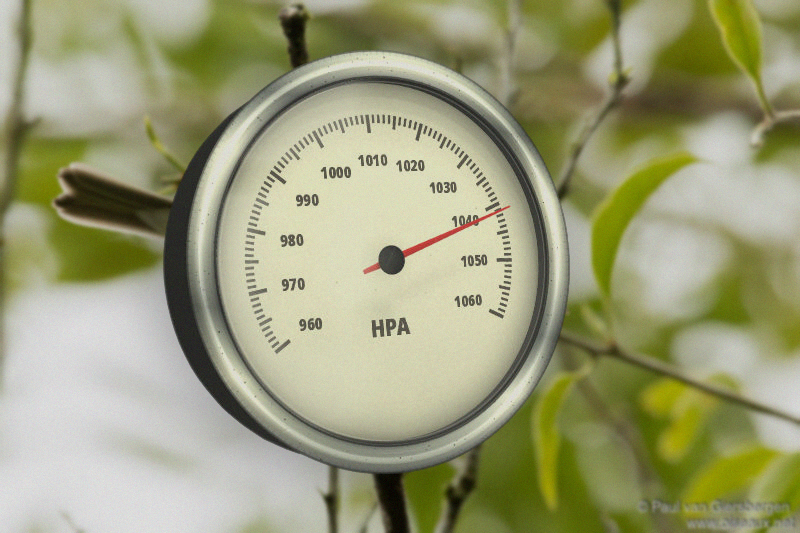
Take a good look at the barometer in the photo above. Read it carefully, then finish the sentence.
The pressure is 1041 hPa
